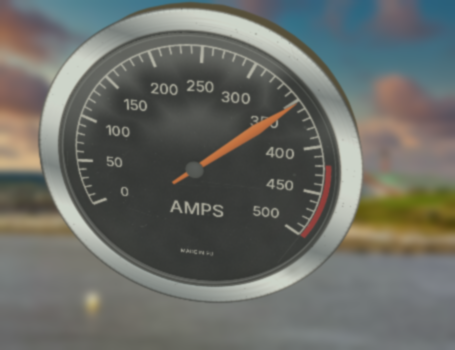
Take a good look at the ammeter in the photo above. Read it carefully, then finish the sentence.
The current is 350 A
